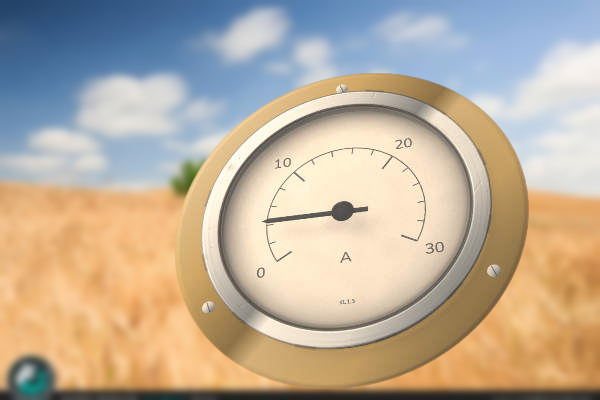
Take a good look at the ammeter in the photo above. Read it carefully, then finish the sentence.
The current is 4 A
